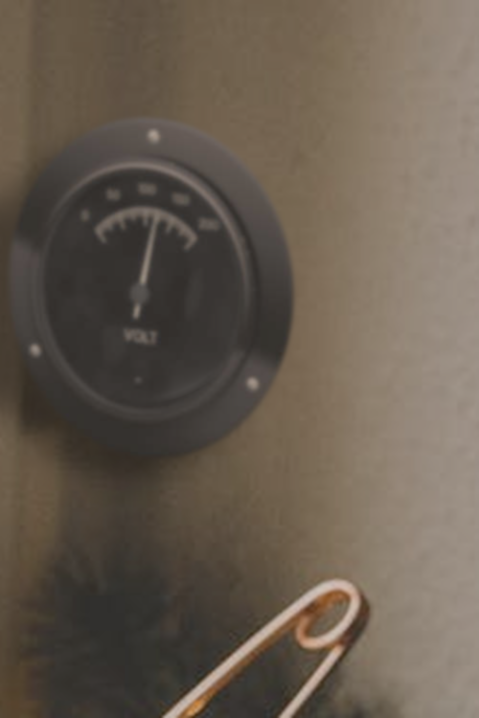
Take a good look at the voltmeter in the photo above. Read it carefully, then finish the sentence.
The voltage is 125 V
